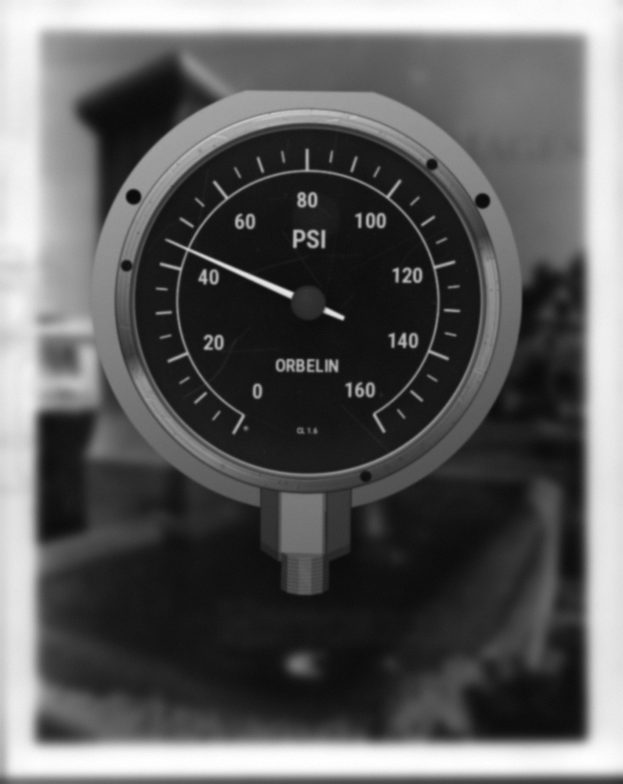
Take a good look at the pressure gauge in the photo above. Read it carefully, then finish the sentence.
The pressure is 45 psi
